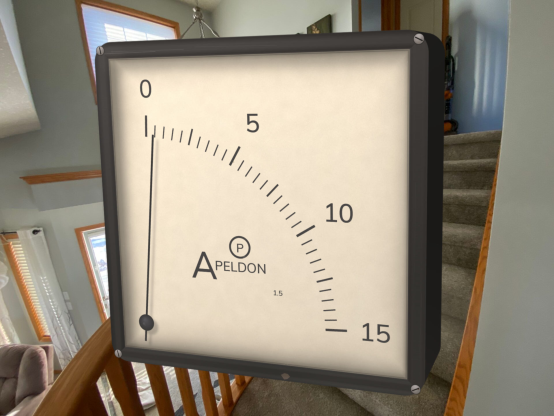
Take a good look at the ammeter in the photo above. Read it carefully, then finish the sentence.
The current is 0.5 A
